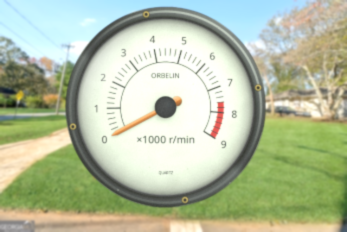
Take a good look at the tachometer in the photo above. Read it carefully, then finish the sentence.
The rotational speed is 0 rpm
